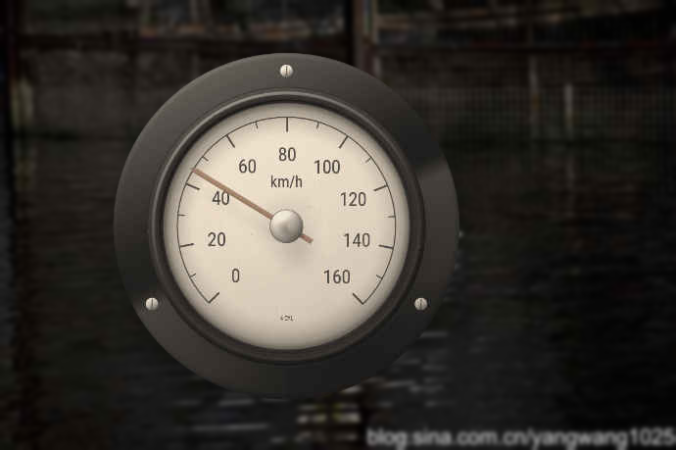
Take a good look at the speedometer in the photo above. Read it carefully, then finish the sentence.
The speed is 45 km/h
